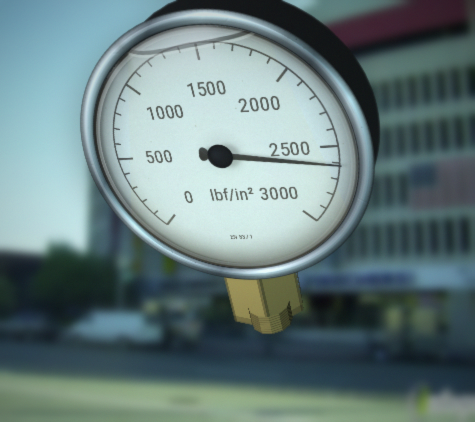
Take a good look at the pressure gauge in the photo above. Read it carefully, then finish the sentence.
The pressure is 2600 psi
